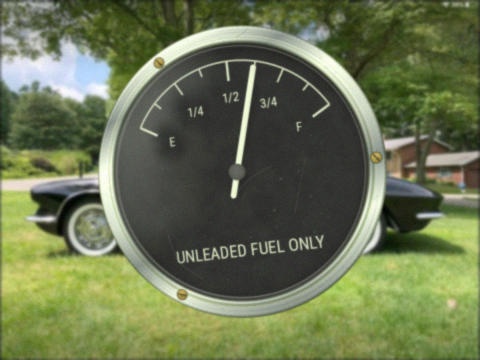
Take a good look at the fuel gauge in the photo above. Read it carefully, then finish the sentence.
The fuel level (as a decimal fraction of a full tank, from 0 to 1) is 0.625
